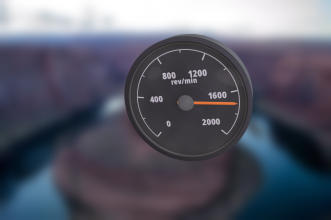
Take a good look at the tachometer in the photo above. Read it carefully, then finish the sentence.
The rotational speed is 1700 rpm
